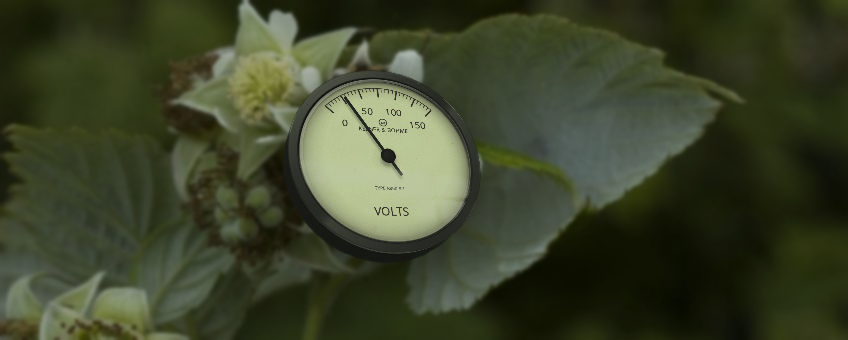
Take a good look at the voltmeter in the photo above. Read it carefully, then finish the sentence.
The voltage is 25 V
